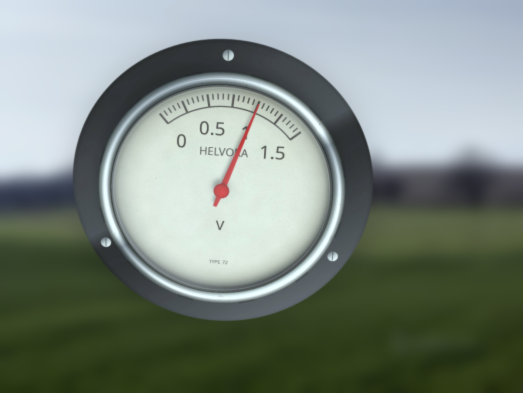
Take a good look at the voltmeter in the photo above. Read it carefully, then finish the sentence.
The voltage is 1 V
